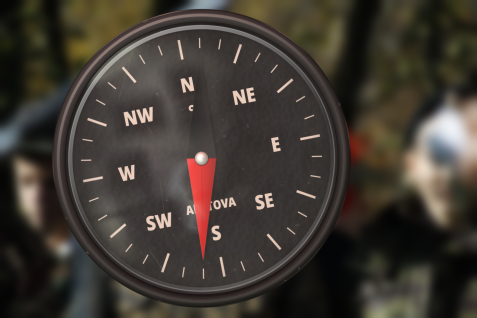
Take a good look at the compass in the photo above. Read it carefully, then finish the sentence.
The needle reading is 190 °
